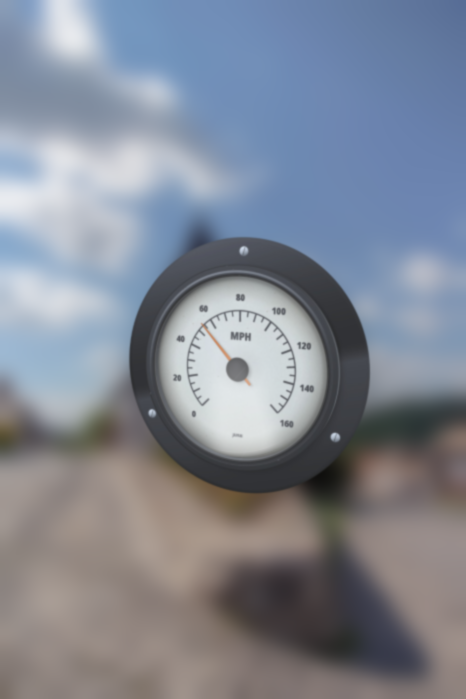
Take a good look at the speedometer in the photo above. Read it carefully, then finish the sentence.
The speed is 55 mph
